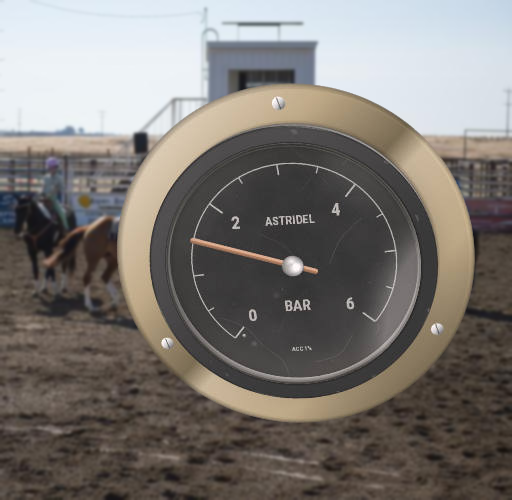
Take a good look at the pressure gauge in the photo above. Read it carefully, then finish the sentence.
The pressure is 1.5 bar
